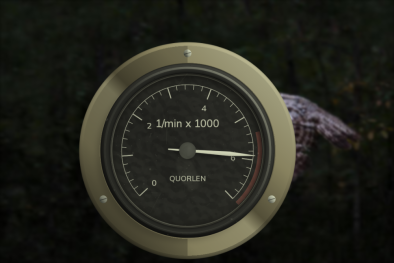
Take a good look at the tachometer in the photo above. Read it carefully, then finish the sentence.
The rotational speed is 5900 rpm
